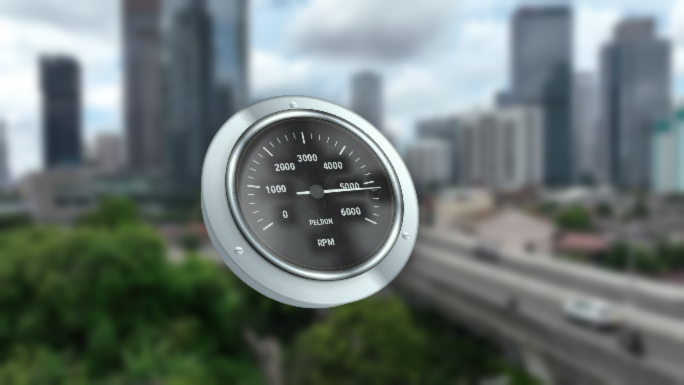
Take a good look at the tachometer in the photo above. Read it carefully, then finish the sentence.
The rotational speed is 5200 rpm
